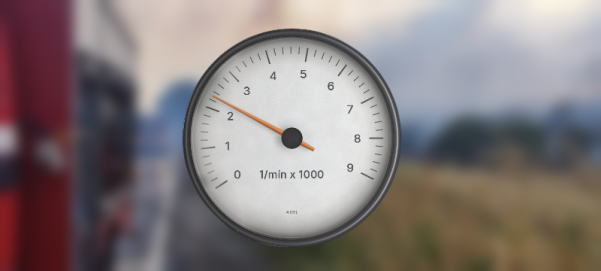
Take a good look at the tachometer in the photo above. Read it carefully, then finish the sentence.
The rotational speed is 2300 rpm
